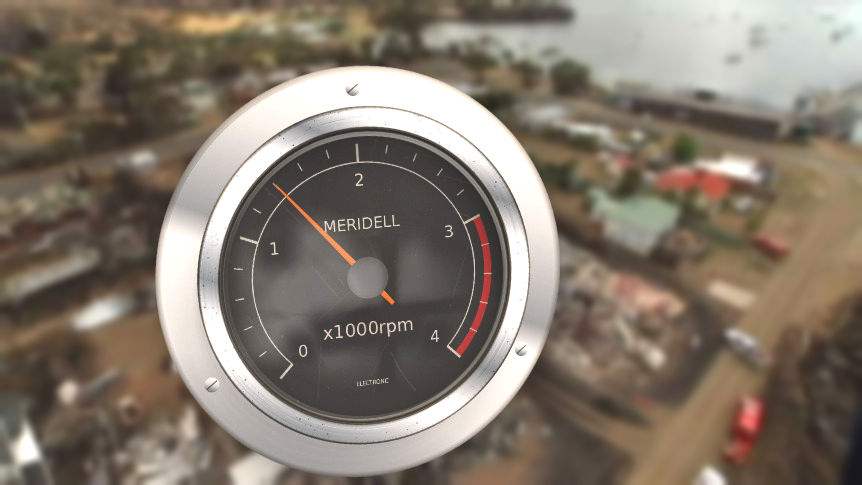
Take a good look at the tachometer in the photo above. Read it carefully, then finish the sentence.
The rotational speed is 1400 rpm
